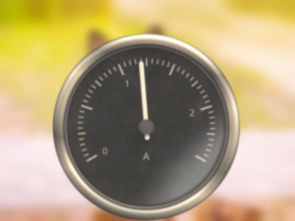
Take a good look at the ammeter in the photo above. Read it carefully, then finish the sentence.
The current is 1.2 A
